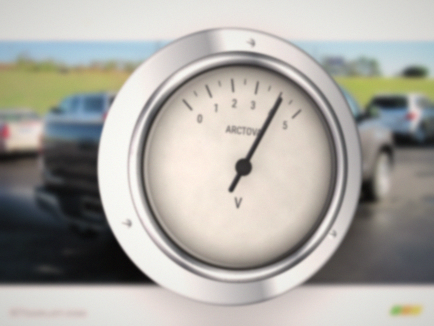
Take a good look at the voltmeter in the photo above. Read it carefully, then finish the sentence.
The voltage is 4 V
